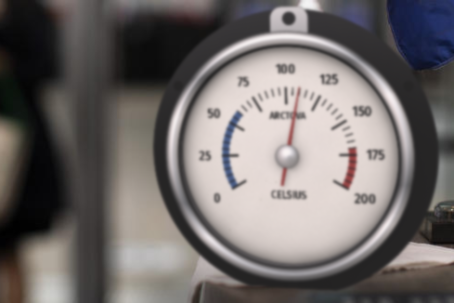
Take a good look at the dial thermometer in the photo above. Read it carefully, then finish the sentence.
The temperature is 110 °C
